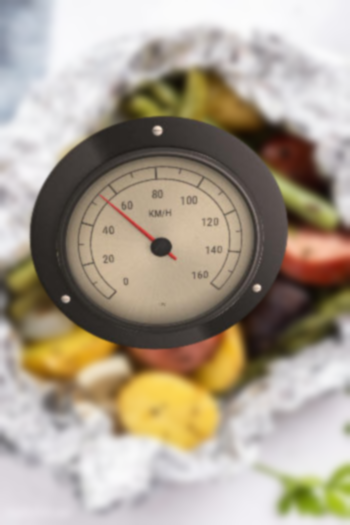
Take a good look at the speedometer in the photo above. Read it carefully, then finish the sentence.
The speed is 55 km/h
